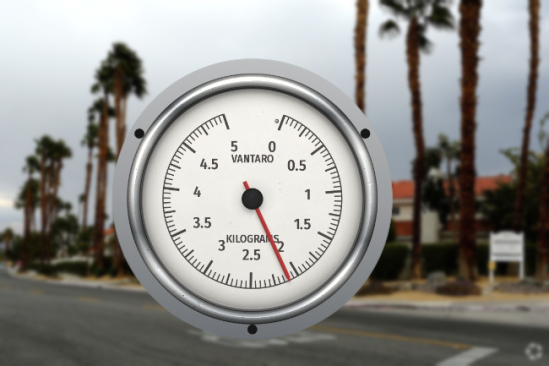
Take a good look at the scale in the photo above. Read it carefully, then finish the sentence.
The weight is 2.1 kg
